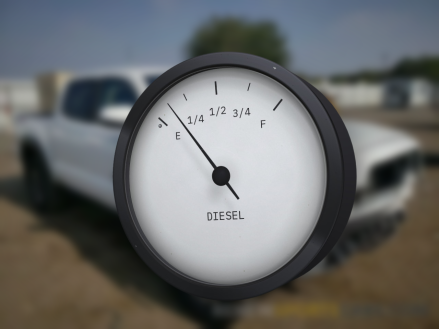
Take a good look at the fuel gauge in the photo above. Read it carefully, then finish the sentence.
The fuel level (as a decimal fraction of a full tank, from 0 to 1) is 0.125
